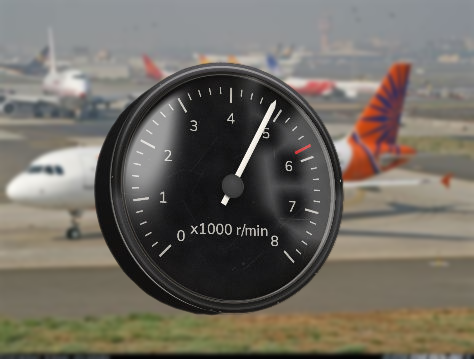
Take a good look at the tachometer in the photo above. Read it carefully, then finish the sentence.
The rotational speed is 4800 rpm
